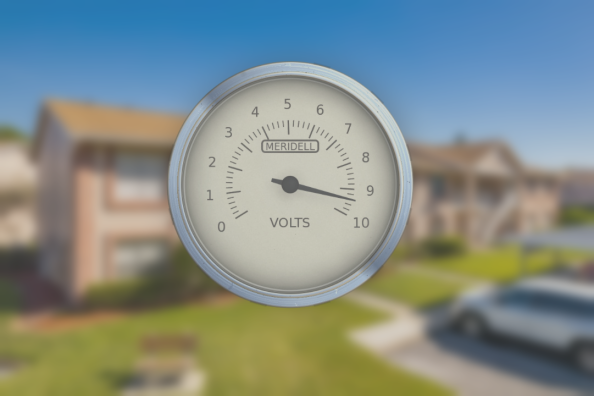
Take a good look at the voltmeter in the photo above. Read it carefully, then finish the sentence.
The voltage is 9.4 V
